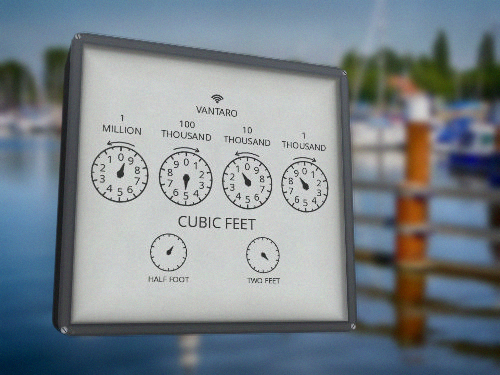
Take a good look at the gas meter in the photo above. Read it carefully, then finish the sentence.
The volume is 950900 ft³
